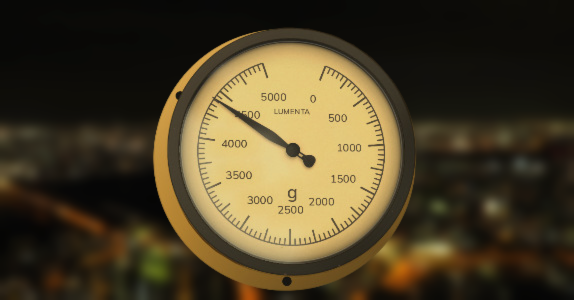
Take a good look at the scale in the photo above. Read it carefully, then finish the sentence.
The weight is 4400 g
